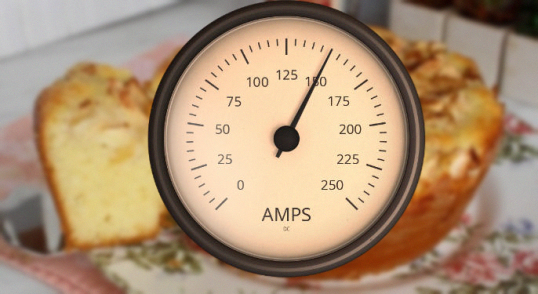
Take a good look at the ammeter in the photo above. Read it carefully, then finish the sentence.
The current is 150 A
